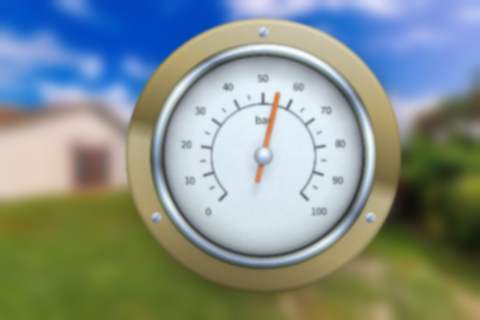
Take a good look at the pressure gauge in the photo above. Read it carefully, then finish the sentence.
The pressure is 55 bar
